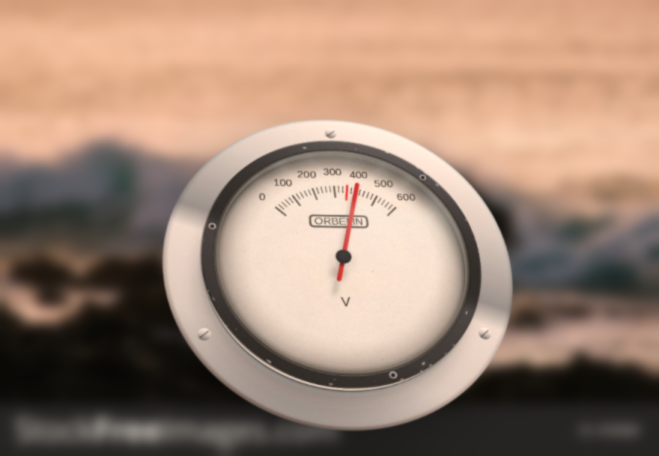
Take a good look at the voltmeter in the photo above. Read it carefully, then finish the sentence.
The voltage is 400 V
